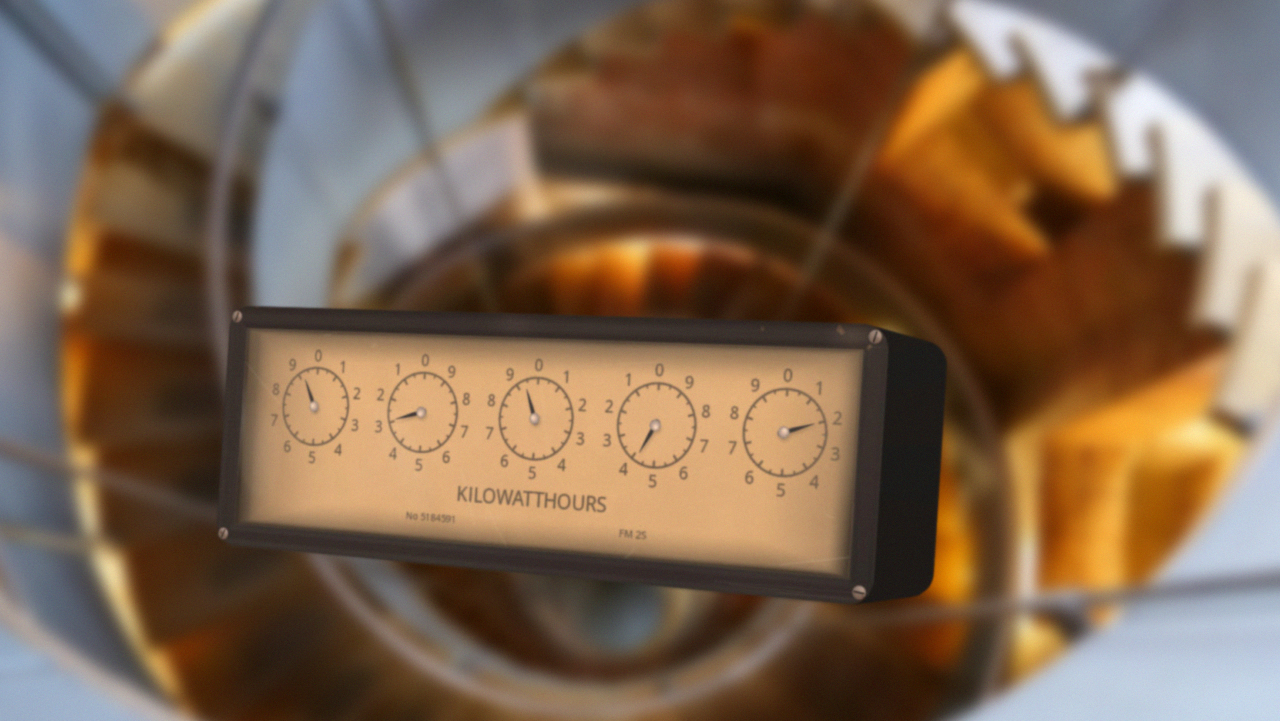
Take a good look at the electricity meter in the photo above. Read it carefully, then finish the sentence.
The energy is 92942 kWh
